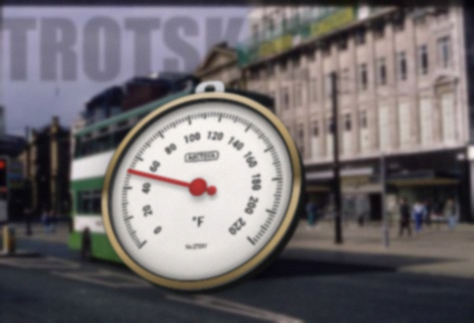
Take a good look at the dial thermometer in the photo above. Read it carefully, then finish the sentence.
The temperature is 50 °F
